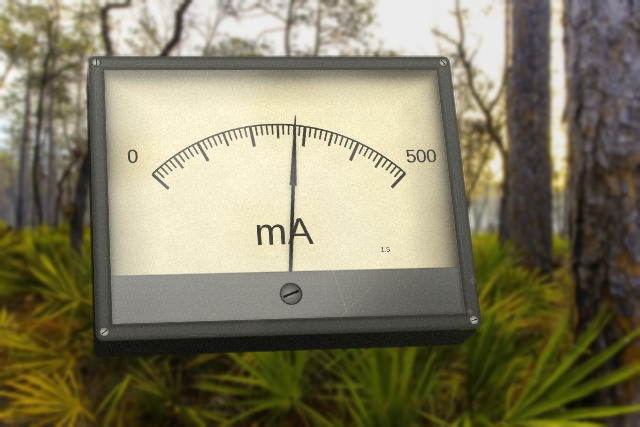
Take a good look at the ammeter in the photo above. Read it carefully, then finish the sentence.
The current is 280 mA
